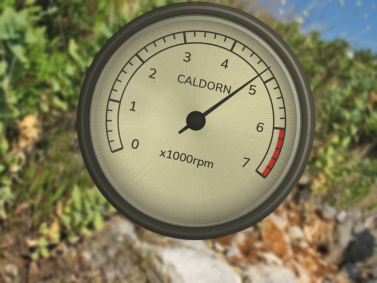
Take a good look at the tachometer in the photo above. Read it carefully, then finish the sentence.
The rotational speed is 4800 rpm
